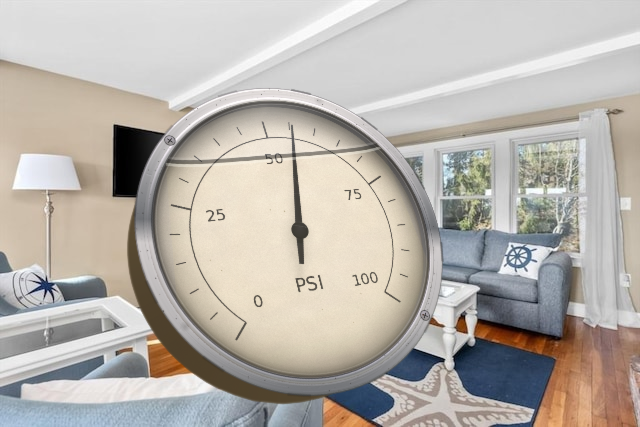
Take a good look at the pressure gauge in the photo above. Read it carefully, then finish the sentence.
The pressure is 55 psi
